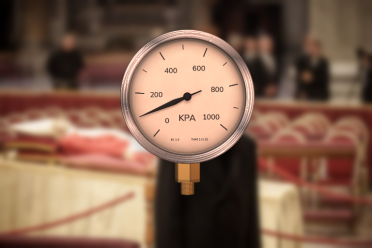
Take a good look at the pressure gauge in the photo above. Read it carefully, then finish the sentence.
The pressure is 100 kPa
